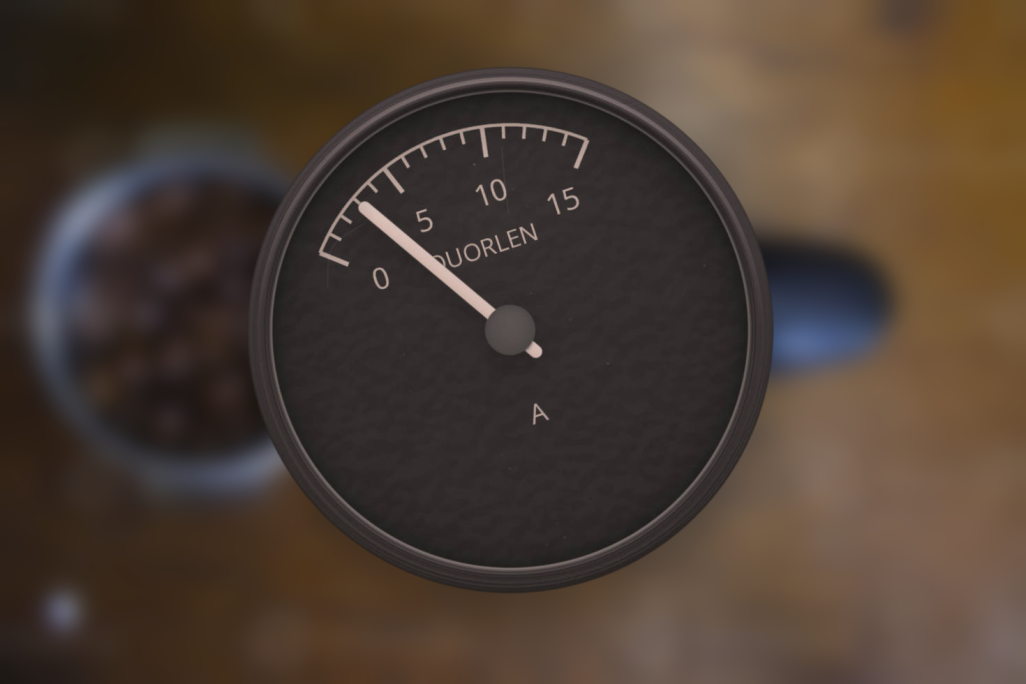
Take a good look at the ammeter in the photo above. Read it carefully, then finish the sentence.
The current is 3 A
